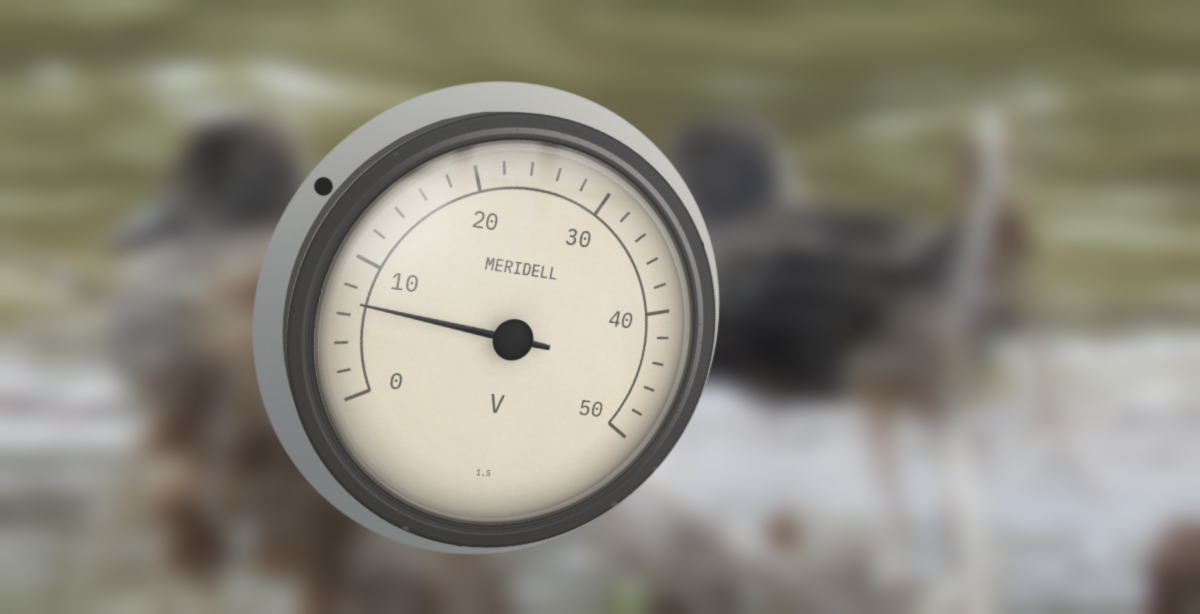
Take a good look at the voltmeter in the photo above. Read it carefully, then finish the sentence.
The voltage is 7 V
